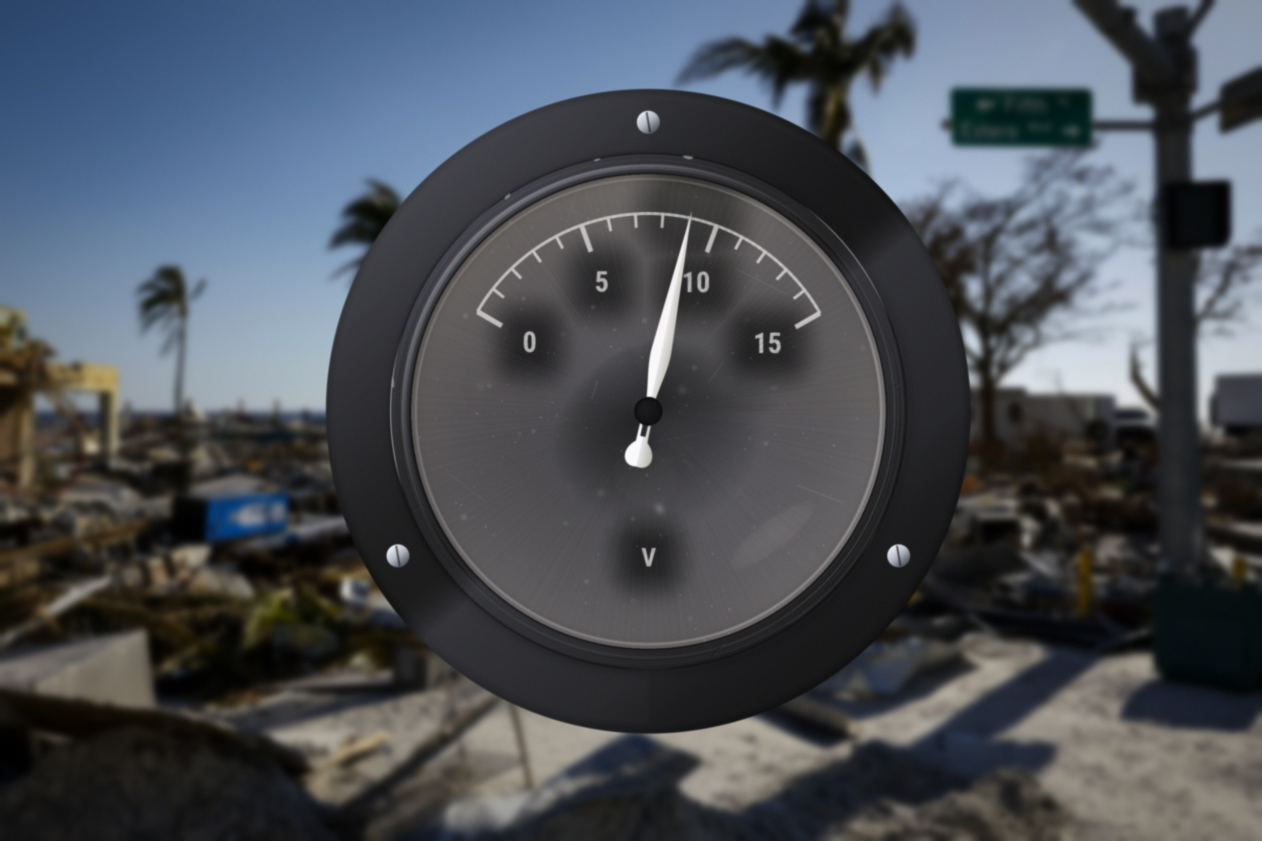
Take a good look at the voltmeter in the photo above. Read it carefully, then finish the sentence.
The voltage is 9 V
